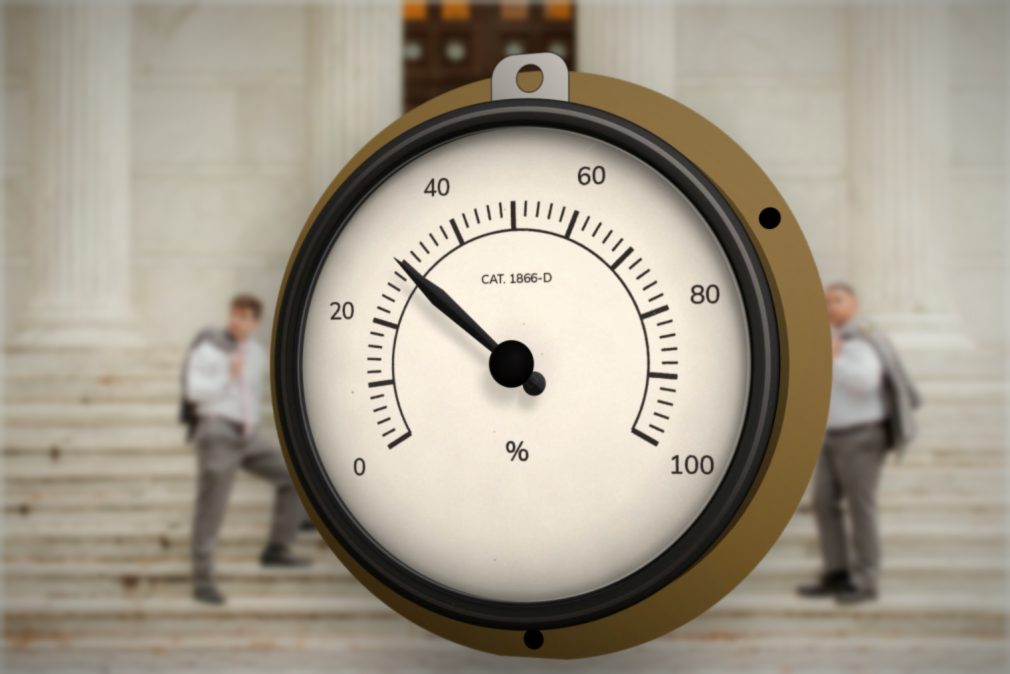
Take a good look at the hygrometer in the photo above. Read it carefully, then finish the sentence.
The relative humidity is 30 %
